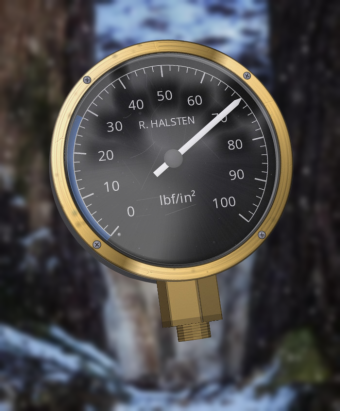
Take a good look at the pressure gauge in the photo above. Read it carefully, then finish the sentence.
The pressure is 70 psi
